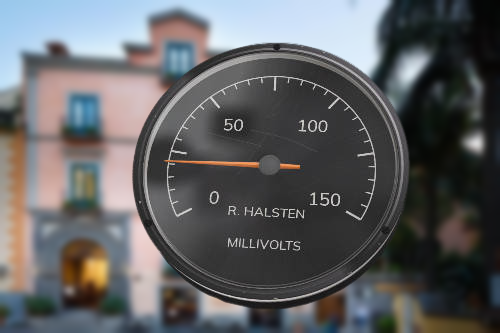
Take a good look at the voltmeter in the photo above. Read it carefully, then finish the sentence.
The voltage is 20 mV
